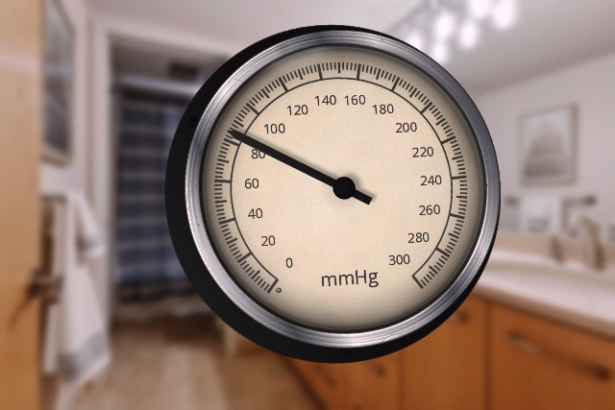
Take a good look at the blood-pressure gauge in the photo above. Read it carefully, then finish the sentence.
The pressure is 84 mmHg
